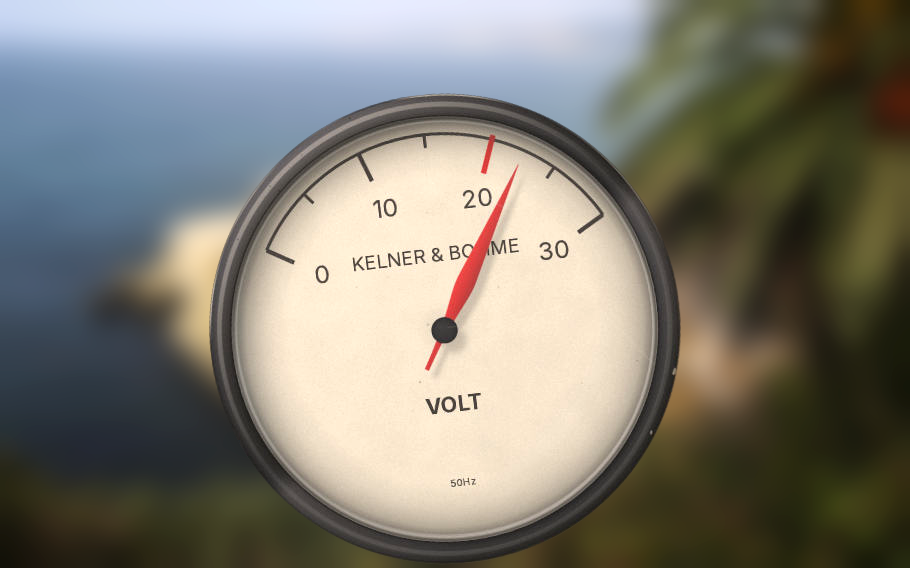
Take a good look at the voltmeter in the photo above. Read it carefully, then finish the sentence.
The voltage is 22.5 V
